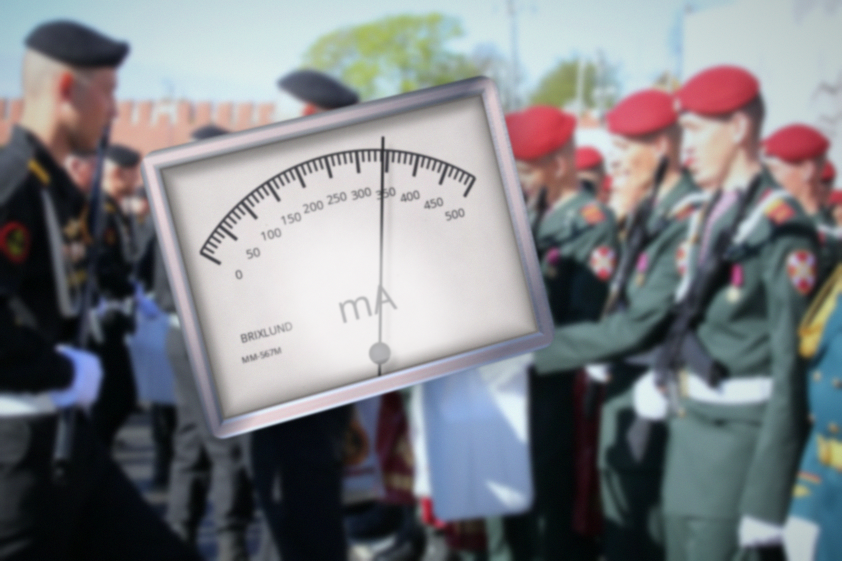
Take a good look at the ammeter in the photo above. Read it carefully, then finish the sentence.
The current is 340 mA
